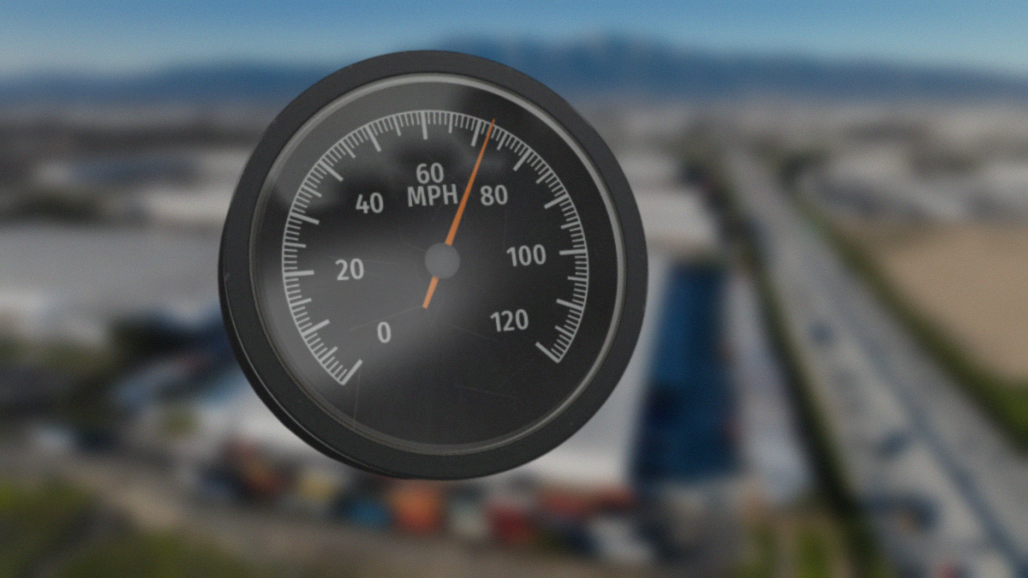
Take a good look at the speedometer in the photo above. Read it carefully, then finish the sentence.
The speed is 72 mph
